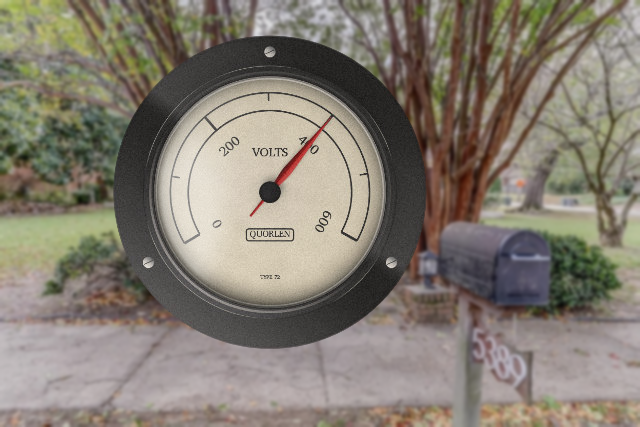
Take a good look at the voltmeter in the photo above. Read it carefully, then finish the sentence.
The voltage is 400 V
